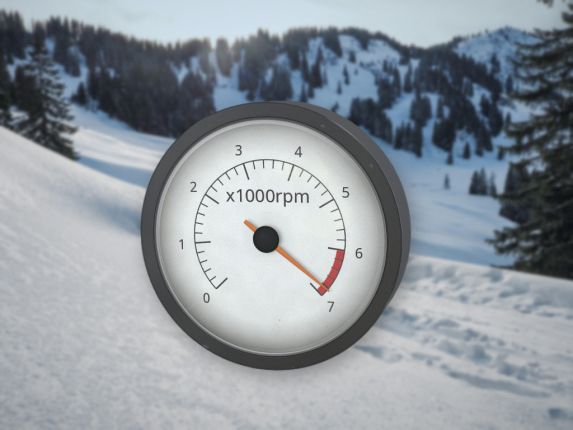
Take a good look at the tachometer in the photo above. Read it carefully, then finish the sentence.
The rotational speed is 6800 rpm
